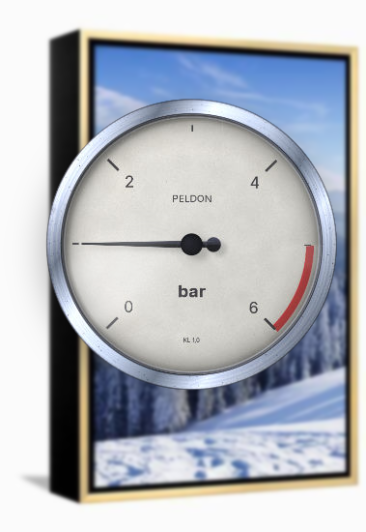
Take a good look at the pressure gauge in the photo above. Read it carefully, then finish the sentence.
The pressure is 1 bar
